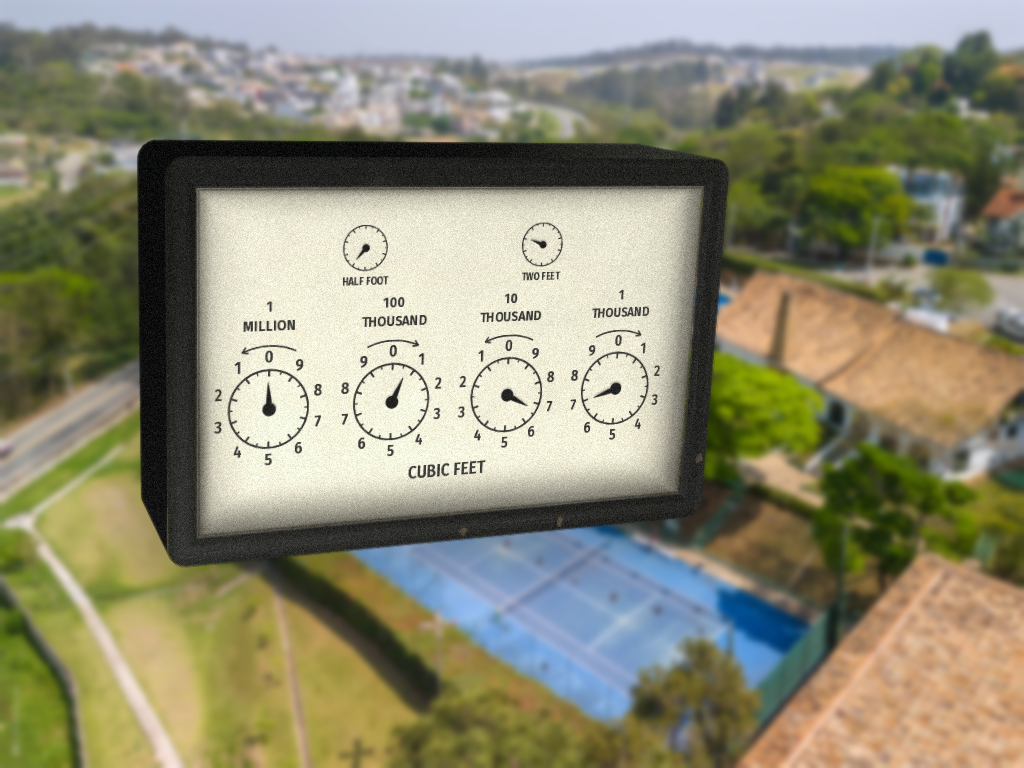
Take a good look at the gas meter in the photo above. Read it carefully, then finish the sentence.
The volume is 6700 ft³
